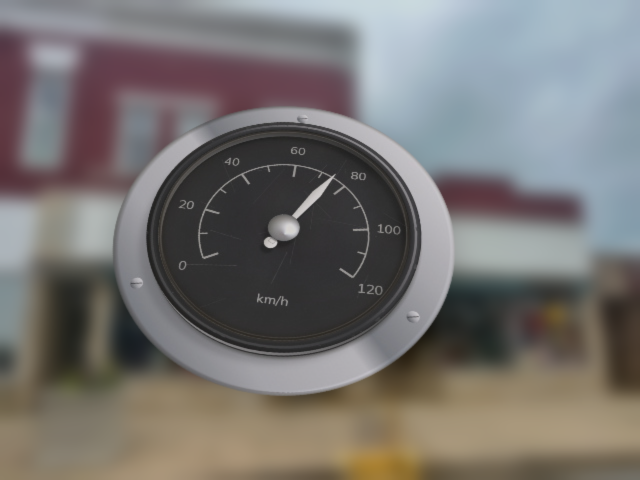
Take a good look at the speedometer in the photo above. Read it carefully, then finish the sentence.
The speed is 75 km/h
